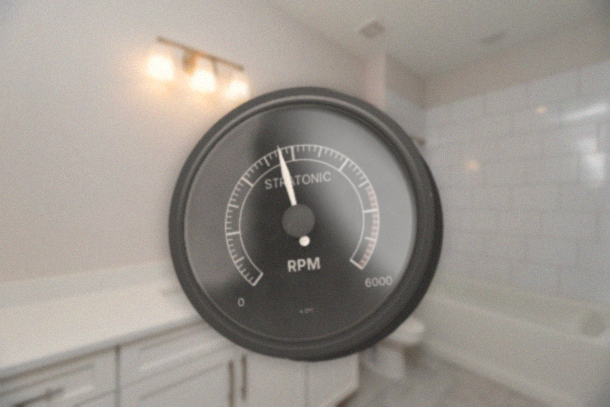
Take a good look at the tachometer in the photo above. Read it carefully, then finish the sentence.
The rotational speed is 2800 rpm
